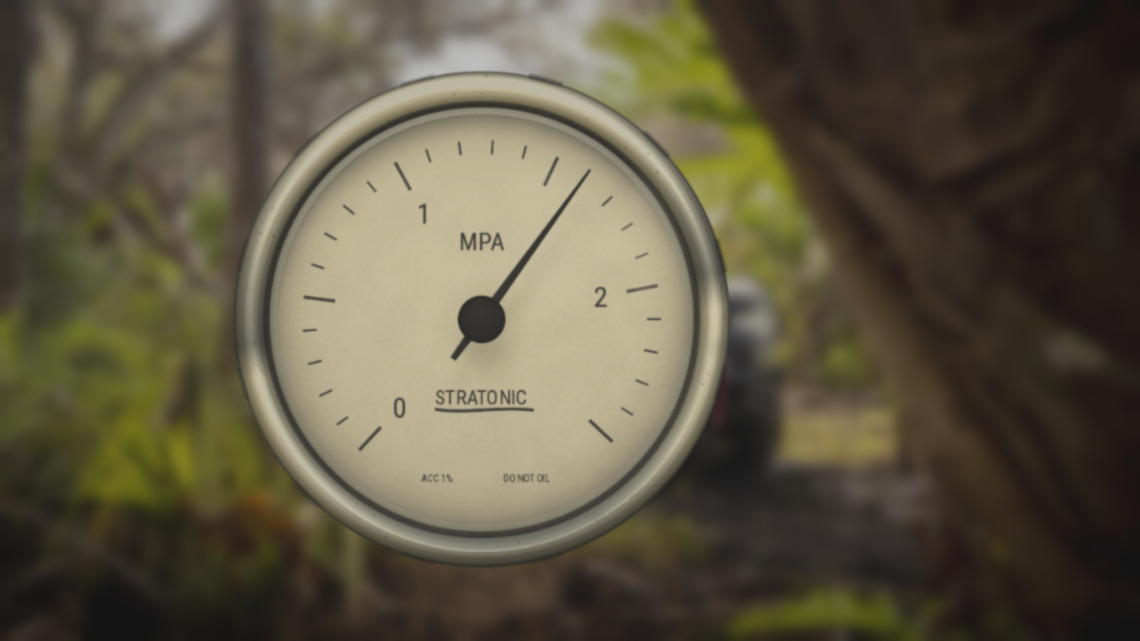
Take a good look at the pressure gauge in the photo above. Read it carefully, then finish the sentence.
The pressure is 1.6 MPa
